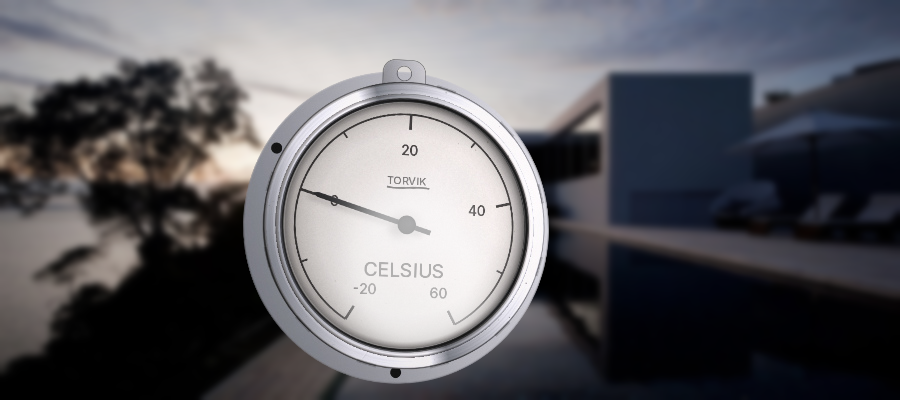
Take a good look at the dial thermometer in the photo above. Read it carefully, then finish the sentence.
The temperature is 0 °C
